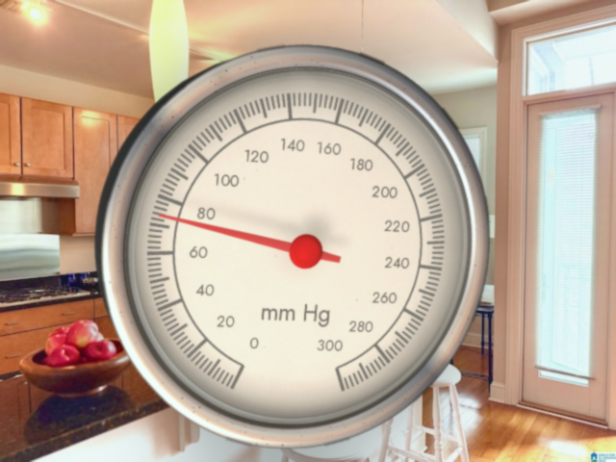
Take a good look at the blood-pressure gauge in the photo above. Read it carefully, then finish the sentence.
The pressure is 74 mmHg
